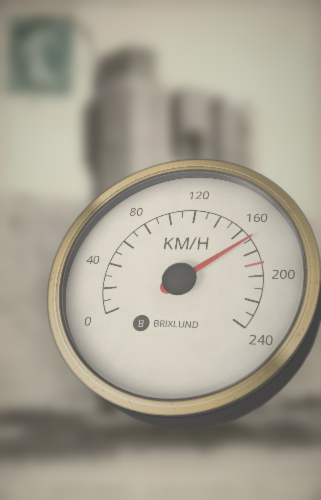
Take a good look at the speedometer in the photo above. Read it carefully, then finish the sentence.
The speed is 170 km/h
